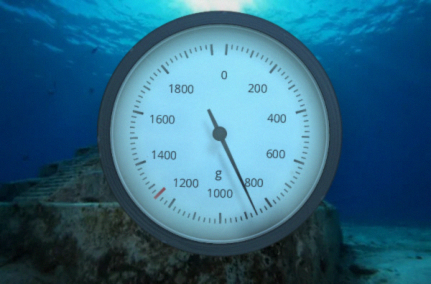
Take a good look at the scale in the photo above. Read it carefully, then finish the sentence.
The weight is 860 g
